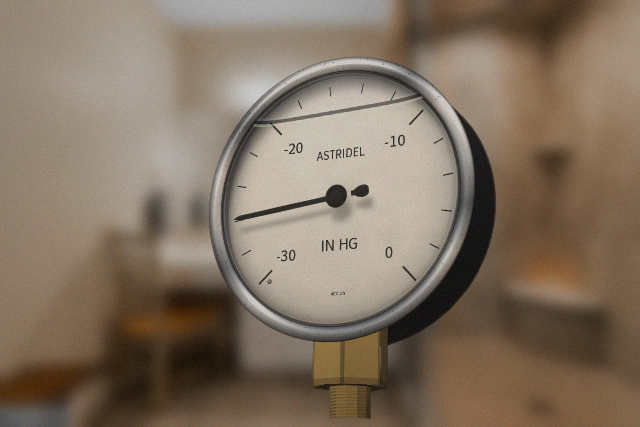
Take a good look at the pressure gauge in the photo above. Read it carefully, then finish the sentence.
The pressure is -26 inHg
